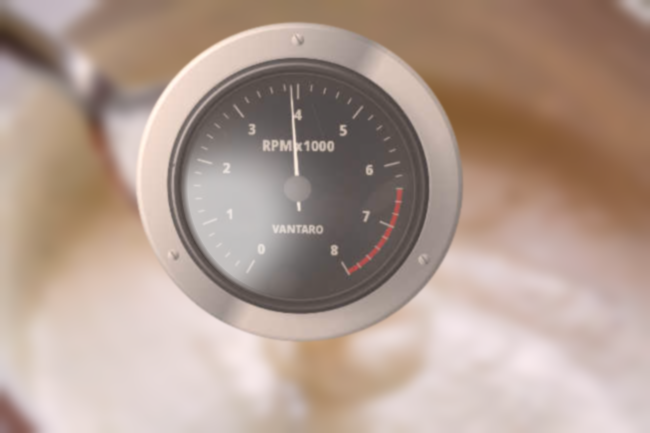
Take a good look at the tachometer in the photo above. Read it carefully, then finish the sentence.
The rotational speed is 3900 rpm
